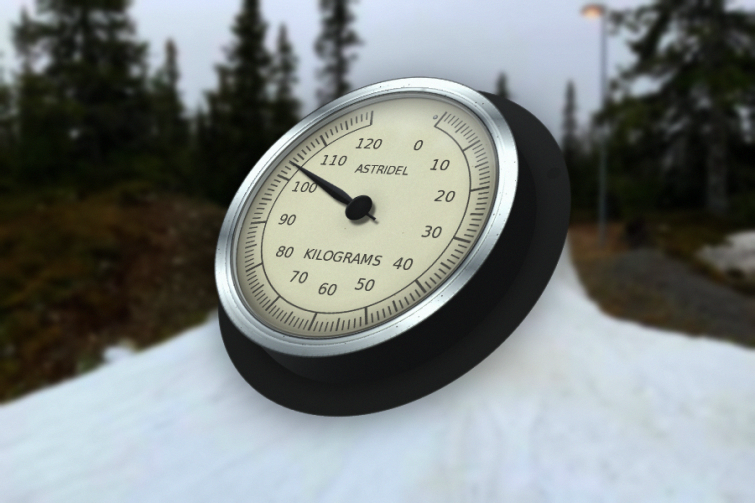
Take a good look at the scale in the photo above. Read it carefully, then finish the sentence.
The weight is 103 kg
